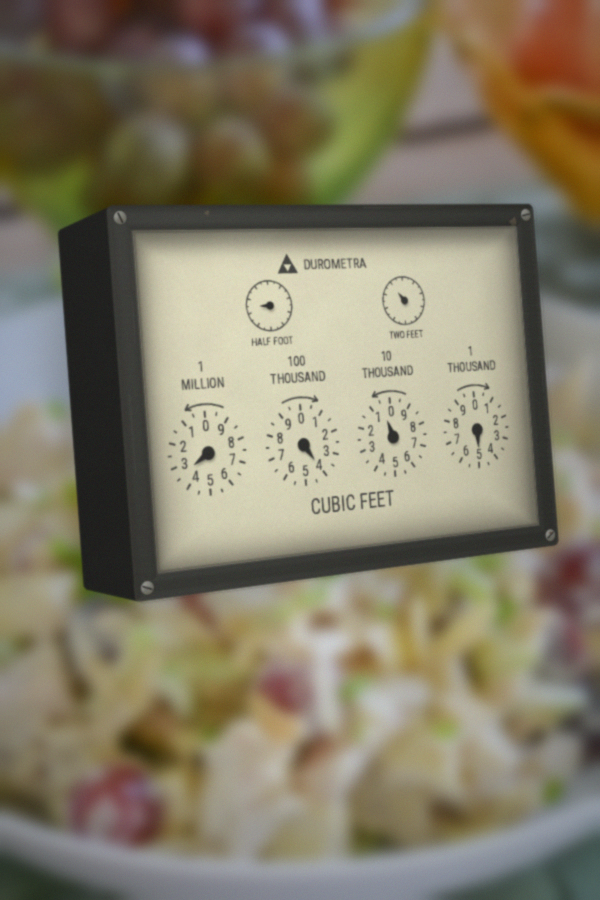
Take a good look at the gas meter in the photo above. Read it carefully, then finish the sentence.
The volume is 340500 ft³
